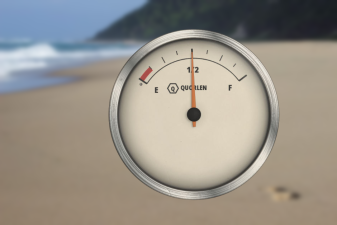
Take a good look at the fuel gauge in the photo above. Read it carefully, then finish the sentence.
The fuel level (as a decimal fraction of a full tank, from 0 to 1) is 0.5
